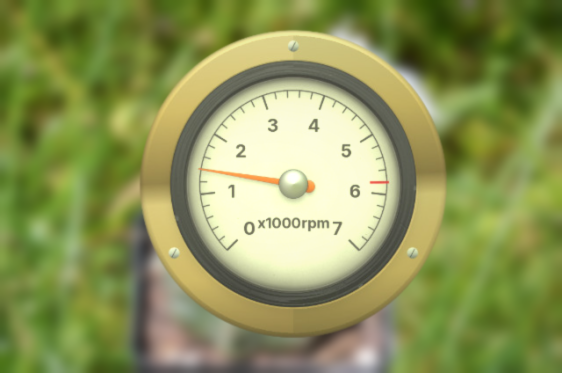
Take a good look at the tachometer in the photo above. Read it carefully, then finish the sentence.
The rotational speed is 1400 rpm
